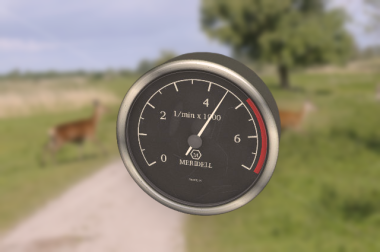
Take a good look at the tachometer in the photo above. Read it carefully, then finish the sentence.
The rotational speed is 4500 rpm
